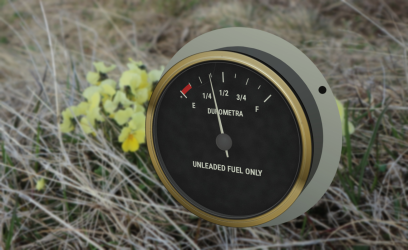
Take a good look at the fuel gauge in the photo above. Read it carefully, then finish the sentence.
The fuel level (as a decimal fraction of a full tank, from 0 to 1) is 0.375
